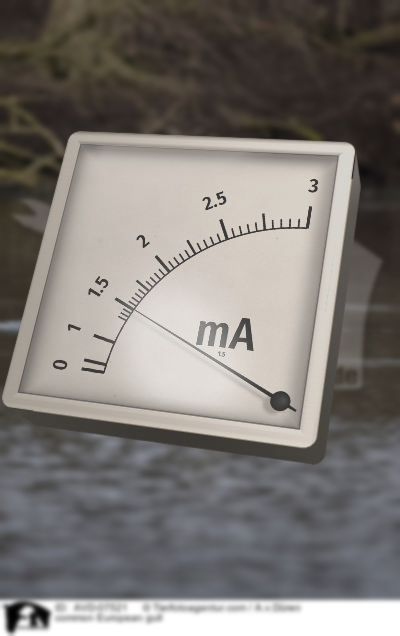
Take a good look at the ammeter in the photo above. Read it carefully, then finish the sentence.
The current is 1.5 mA
